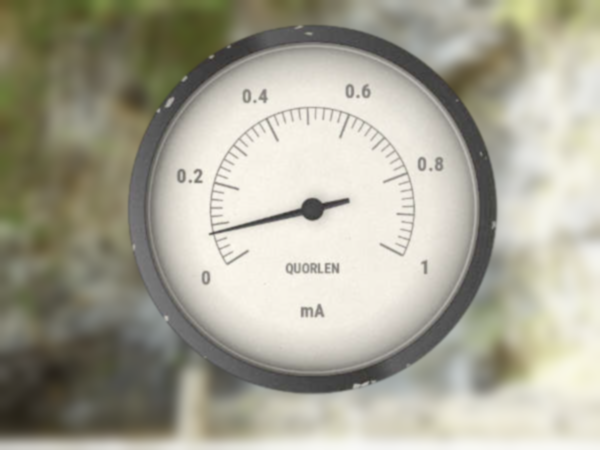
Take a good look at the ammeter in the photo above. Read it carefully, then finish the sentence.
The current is 0.08 mA
